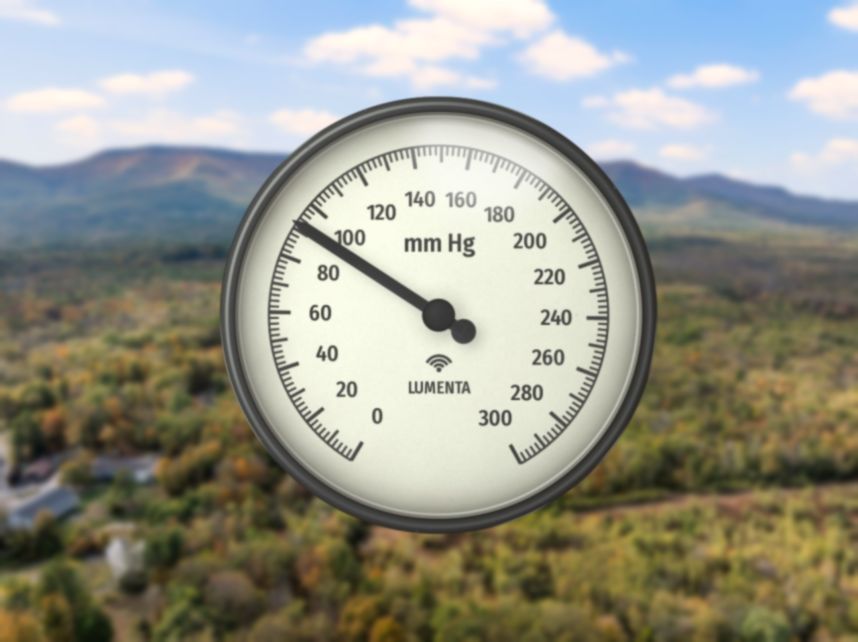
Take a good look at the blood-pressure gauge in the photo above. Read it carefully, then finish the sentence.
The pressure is 92 mmHg
